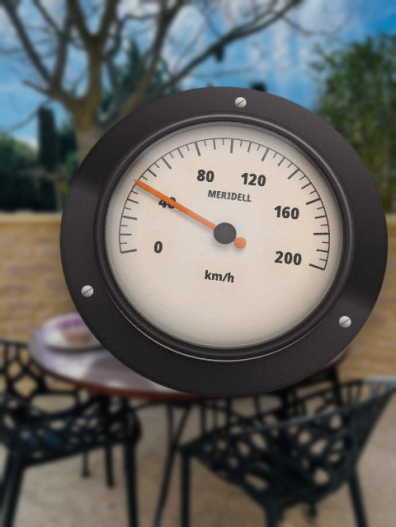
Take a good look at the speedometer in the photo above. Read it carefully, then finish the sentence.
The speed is 40 km/h
